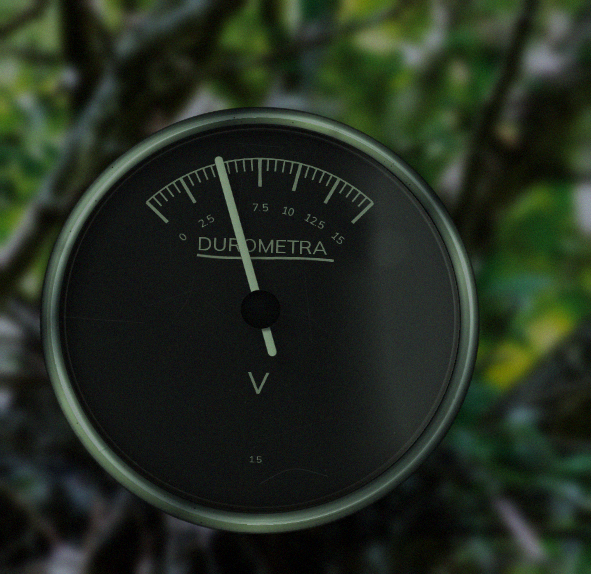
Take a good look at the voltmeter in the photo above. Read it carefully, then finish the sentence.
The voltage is 5 V
